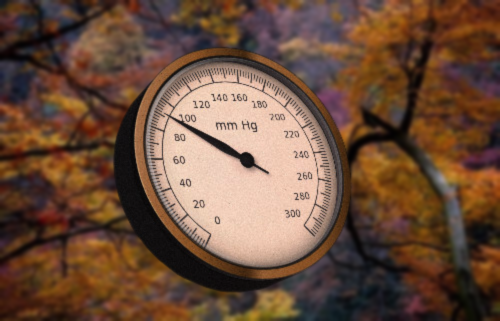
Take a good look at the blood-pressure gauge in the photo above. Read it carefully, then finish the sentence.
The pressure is 90 mmHg
